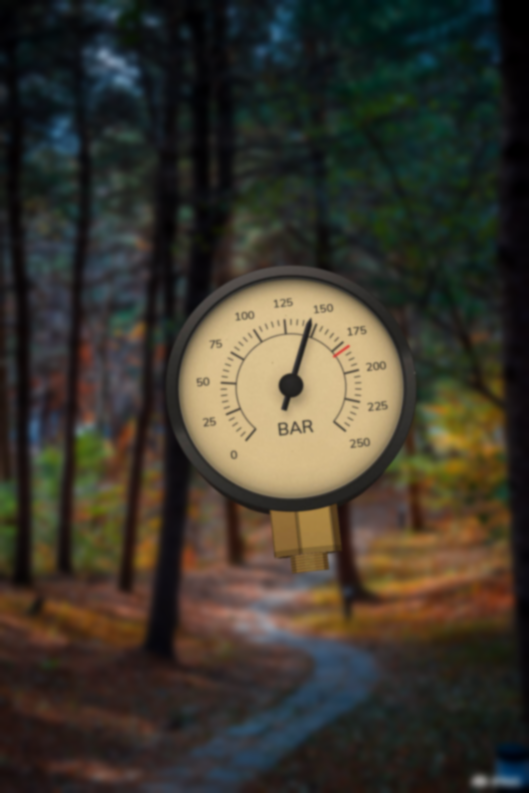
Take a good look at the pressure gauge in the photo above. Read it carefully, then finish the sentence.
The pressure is 145 bar
